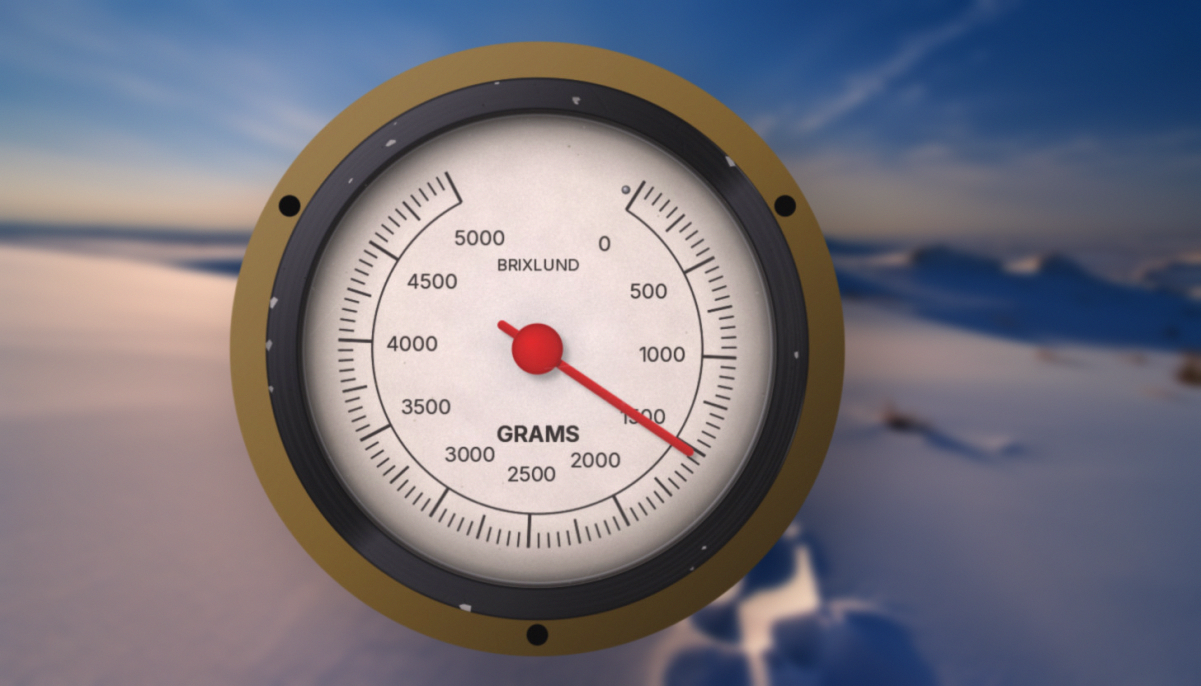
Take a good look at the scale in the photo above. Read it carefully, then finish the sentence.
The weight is 1525 g
